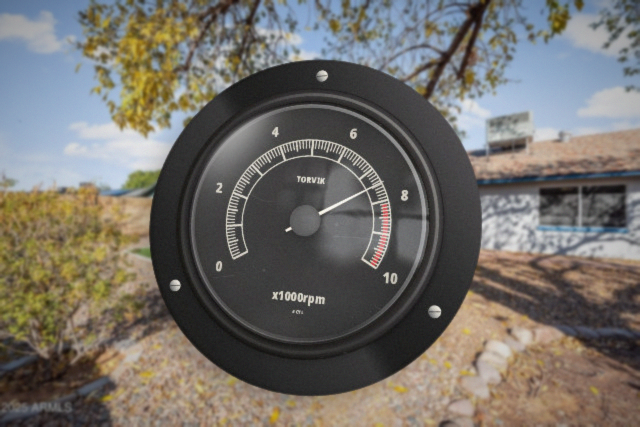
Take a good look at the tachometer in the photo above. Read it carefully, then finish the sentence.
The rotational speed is 7500 rpm
